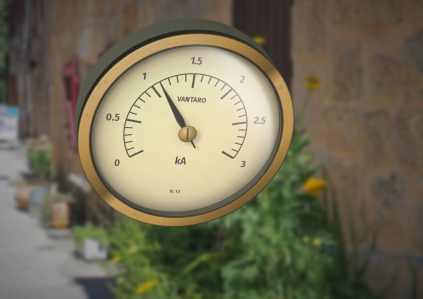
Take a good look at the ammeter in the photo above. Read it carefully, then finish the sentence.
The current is 1.1 kA
